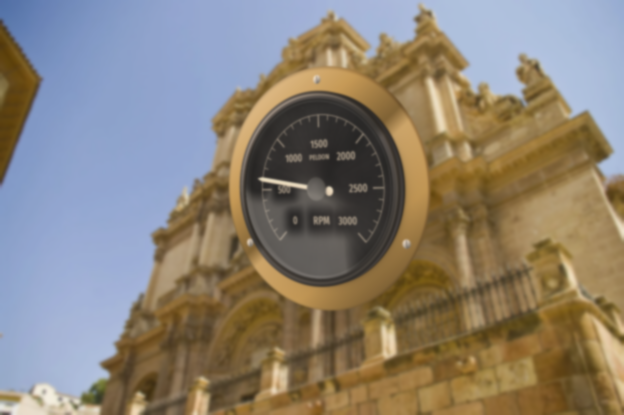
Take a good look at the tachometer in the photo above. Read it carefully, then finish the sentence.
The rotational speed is 600 rpm
